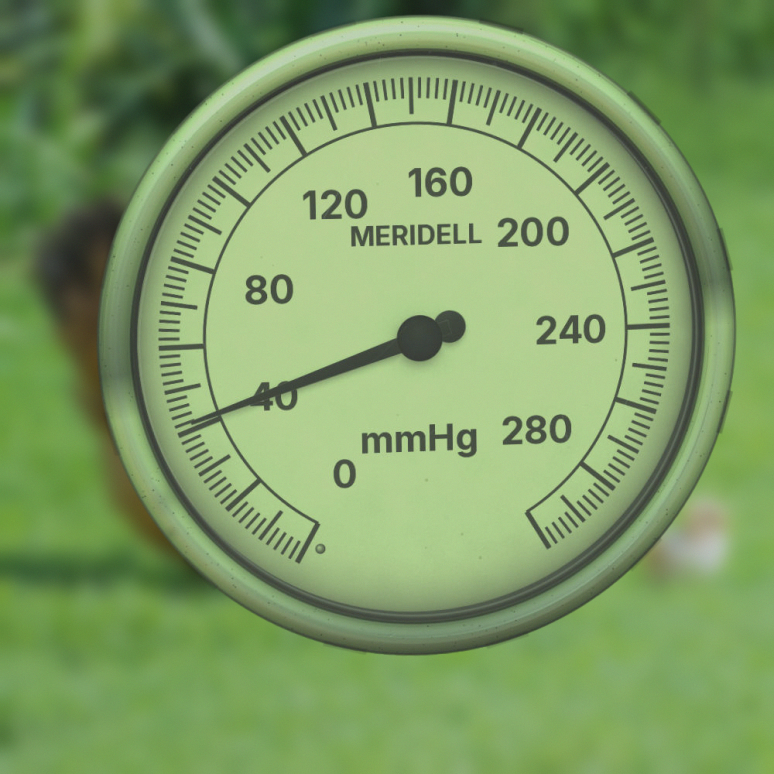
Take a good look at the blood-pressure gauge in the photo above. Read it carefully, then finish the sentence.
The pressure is 42 mmHg
